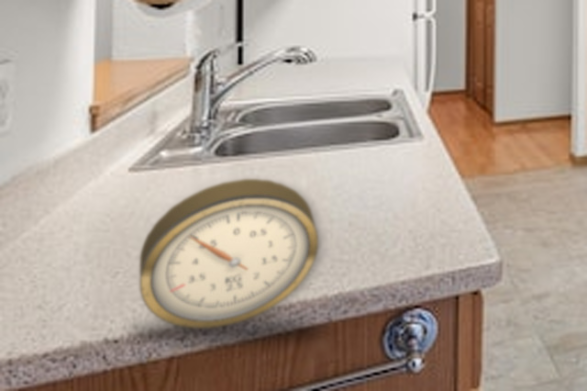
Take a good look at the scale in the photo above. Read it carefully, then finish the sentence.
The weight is 4.5 kg
